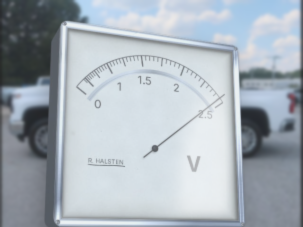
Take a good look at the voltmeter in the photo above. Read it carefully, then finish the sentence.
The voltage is 2.45 V
